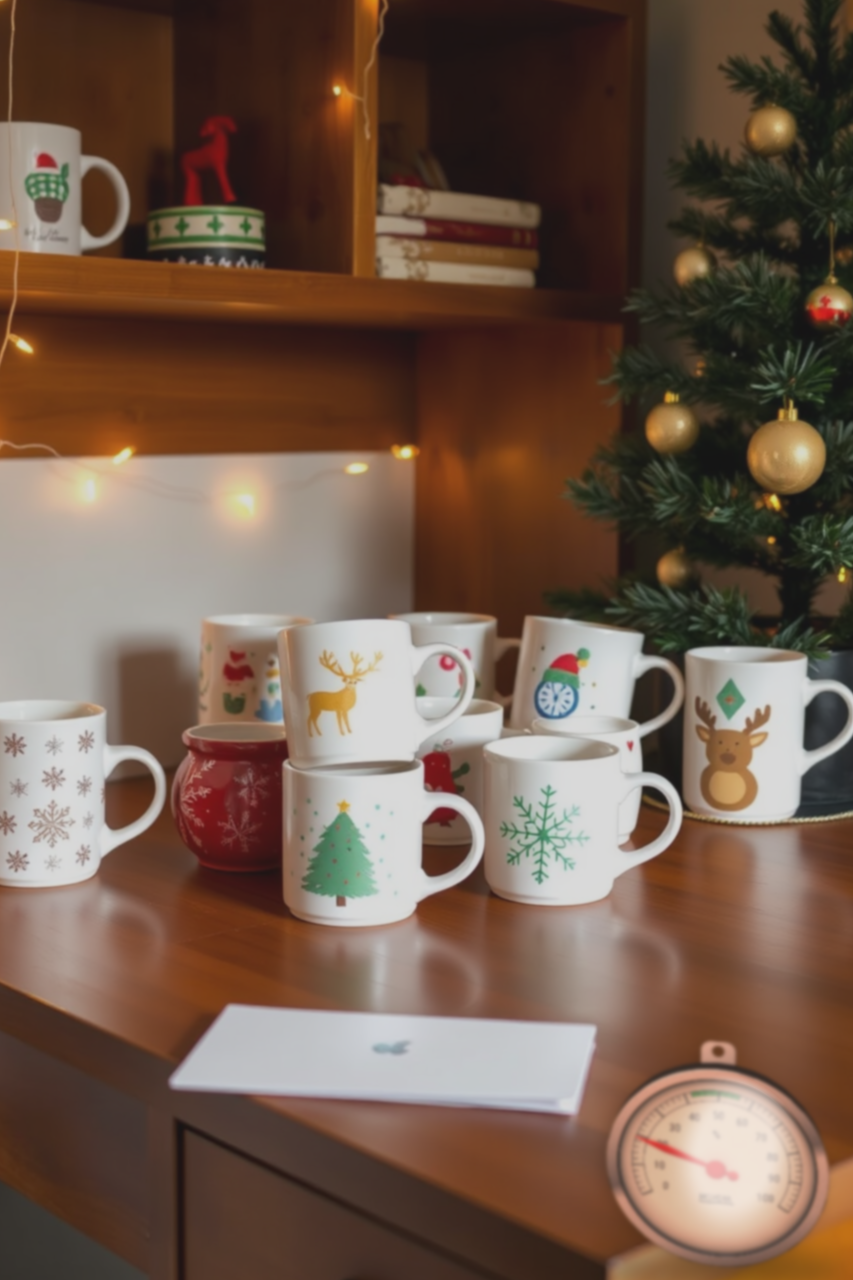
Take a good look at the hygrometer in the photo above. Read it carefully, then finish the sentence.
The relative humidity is 20 %
